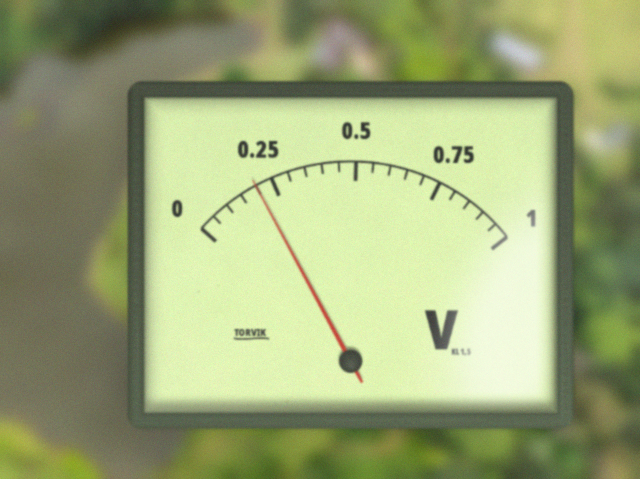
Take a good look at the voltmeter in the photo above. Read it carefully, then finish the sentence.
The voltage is 0.2 V
